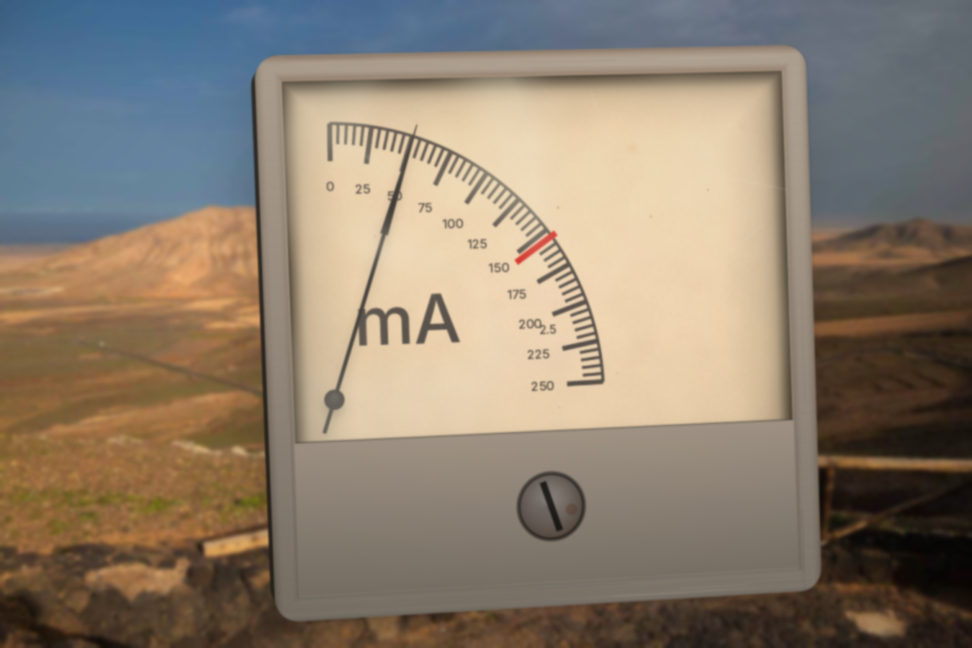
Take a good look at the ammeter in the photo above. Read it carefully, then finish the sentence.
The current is 50 mA
